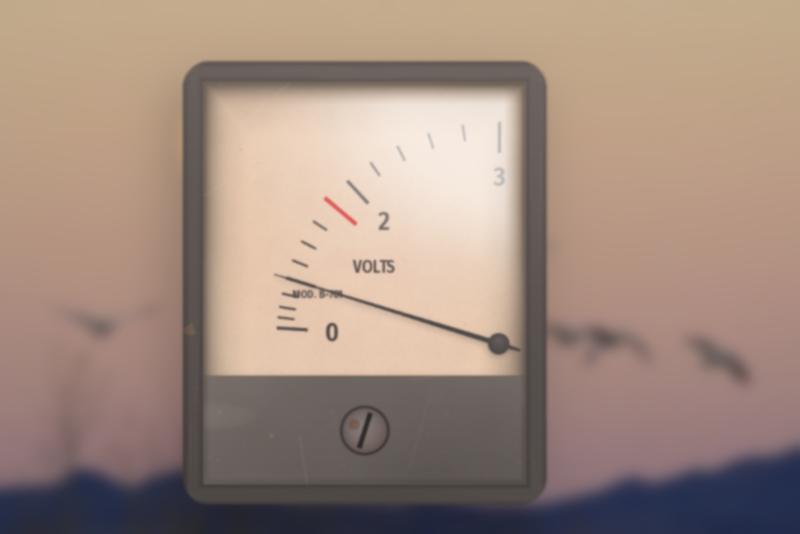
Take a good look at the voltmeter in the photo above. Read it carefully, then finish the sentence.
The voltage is 1 V
